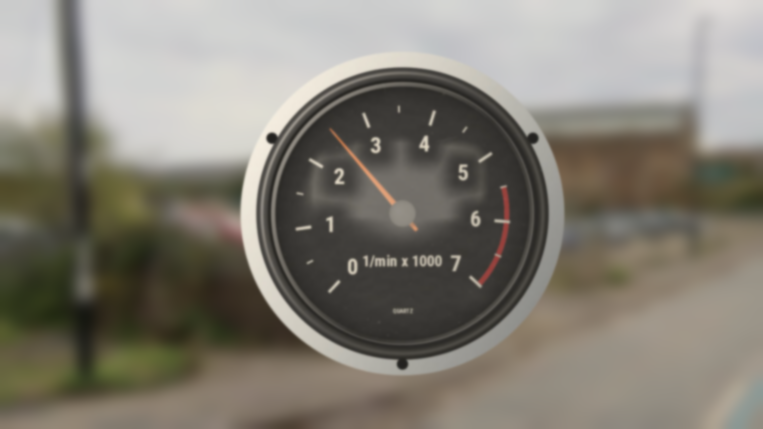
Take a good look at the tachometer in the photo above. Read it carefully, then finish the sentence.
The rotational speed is 2500 rpm
